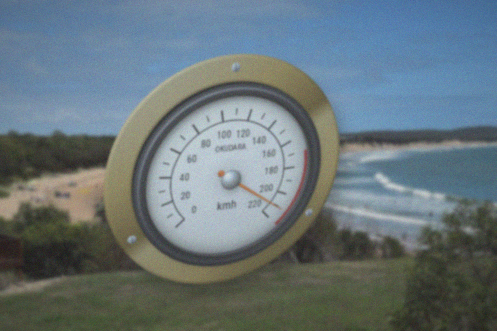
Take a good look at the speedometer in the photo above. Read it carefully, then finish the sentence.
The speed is 210 km/h
